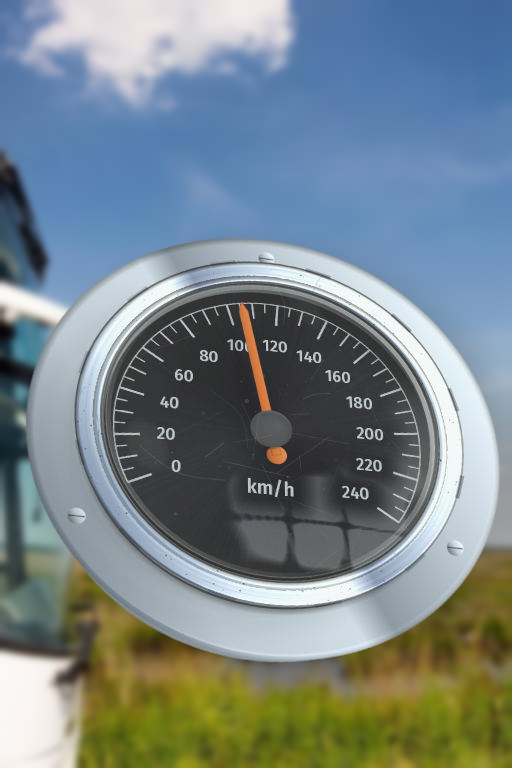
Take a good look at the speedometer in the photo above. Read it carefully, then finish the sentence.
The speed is 105 km/h
